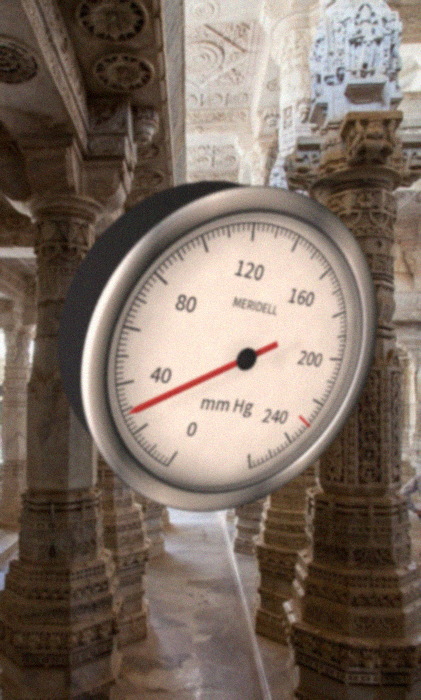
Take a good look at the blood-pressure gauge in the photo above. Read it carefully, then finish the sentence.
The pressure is 30 mmHg
